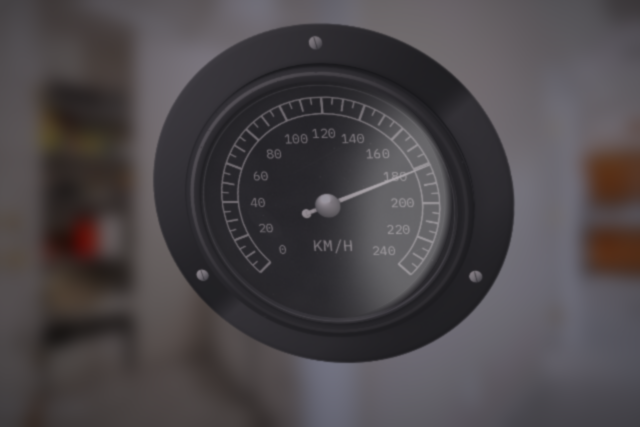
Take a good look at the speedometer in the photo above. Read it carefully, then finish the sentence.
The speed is 180 km/h
